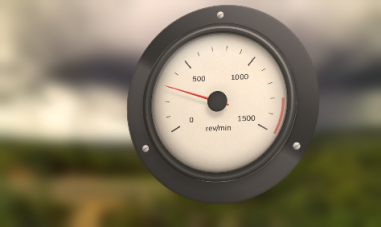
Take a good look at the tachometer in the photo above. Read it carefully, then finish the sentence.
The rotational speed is 300 rpm
